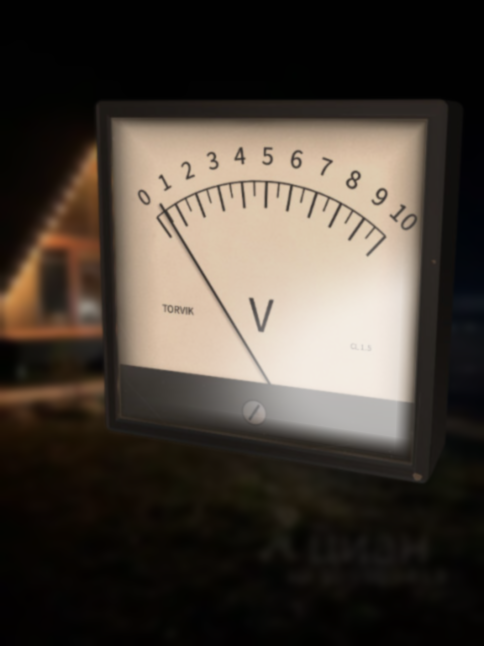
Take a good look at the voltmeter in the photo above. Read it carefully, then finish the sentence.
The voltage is 0.5 V
